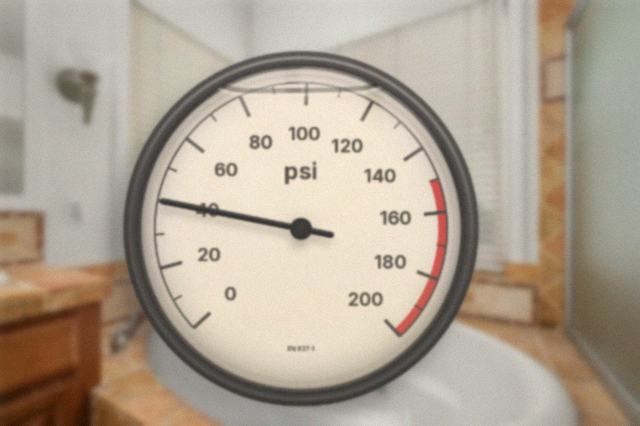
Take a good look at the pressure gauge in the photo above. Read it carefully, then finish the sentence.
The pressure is 40 psi
